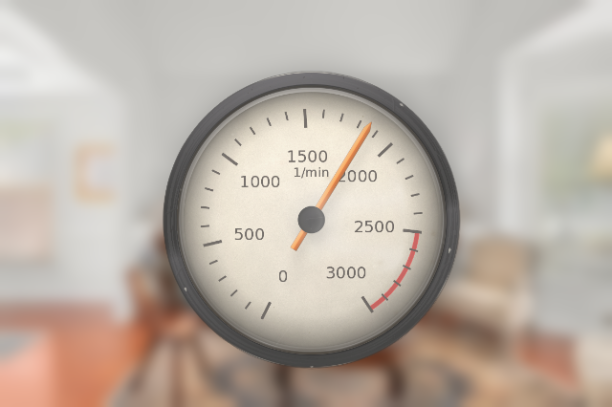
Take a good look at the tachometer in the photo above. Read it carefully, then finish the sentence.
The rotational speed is 1850 rpm
